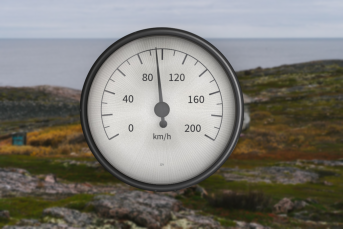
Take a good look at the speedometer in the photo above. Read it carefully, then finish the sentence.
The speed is 95 km/h
